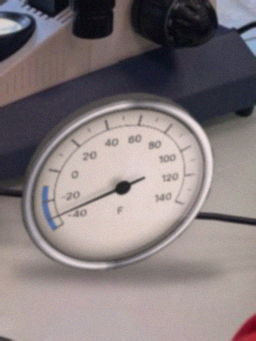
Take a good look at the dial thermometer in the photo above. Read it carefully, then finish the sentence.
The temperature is -30 °F
